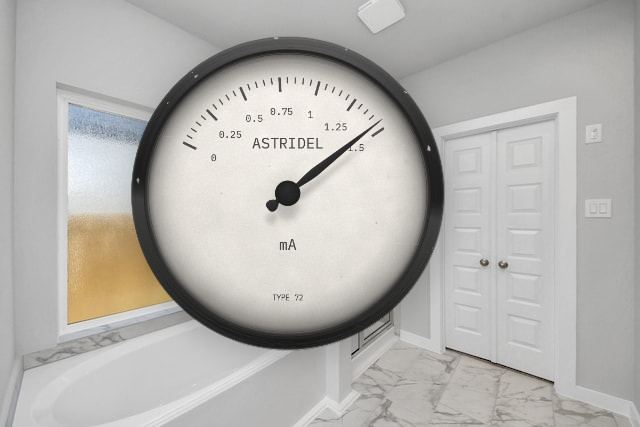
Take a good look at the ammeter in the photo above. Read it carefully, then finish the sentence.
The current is 1.45 mA
